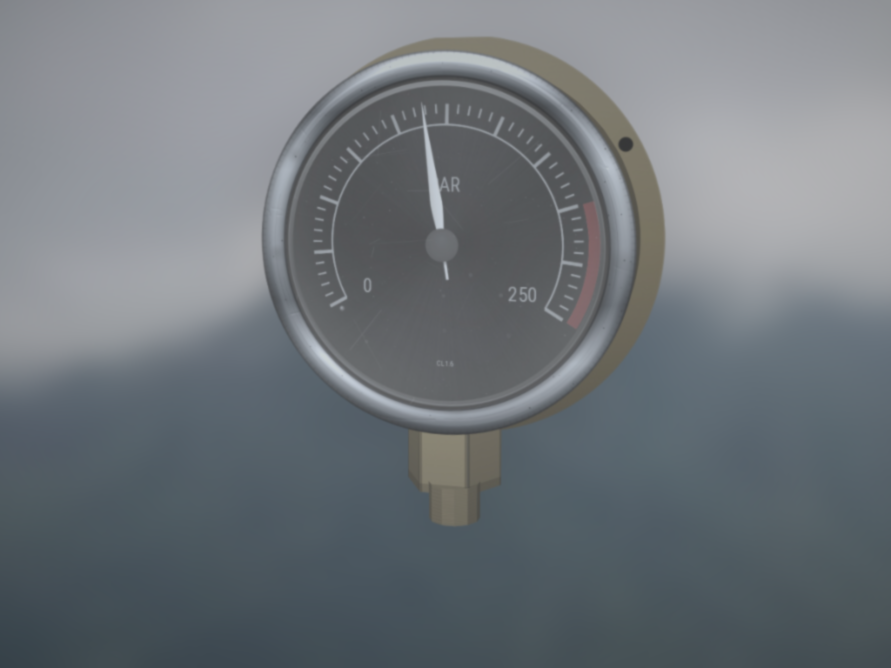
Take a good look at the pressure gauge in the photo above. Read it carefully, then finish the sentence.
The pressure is 115 bar
